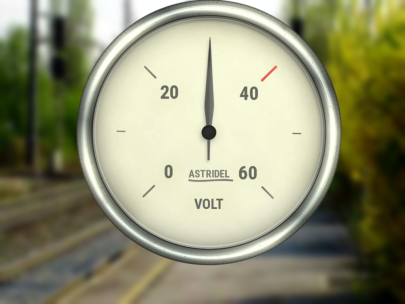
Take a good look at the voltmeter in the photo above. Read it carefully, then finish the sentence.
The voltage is 30 V
